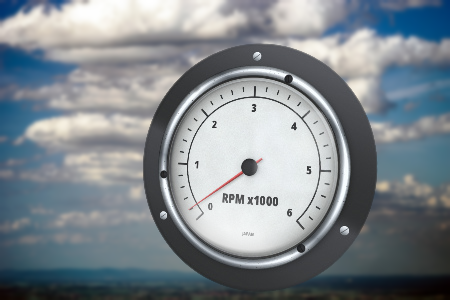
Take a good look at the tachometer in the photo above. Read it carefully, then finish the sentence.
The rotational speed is 200 rpm
